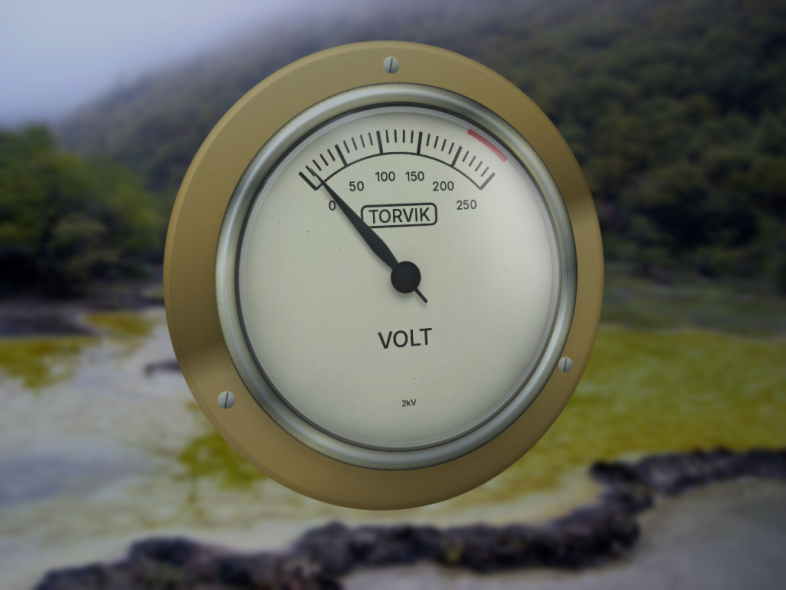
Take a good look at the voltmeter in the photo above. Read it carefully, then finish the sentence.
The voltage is 10 V
